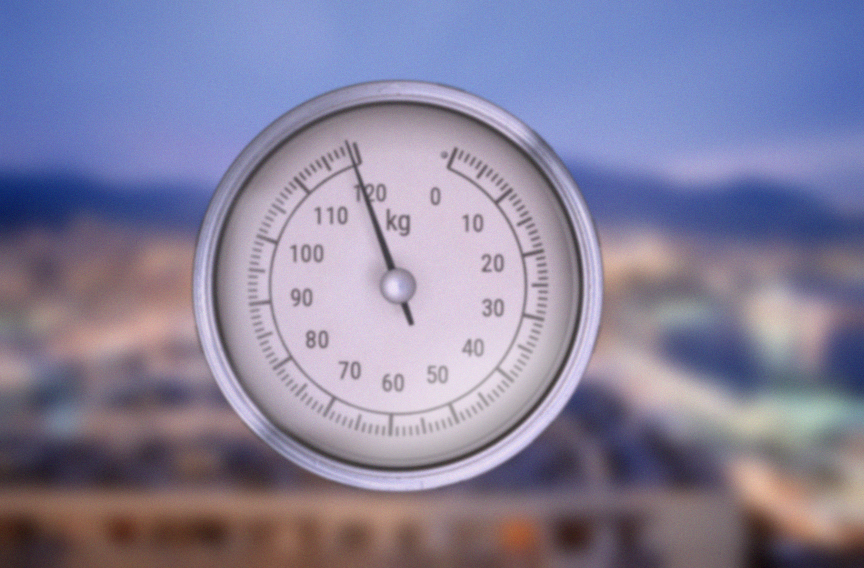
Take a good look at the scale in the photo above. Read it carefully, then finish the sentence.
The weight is 119 kg
